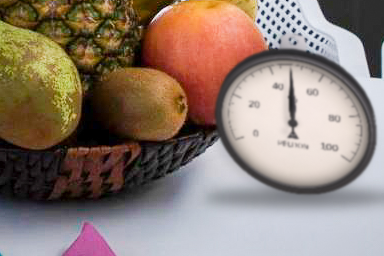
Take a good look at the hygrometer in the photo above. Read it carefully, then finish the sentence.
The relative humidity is 48 %
